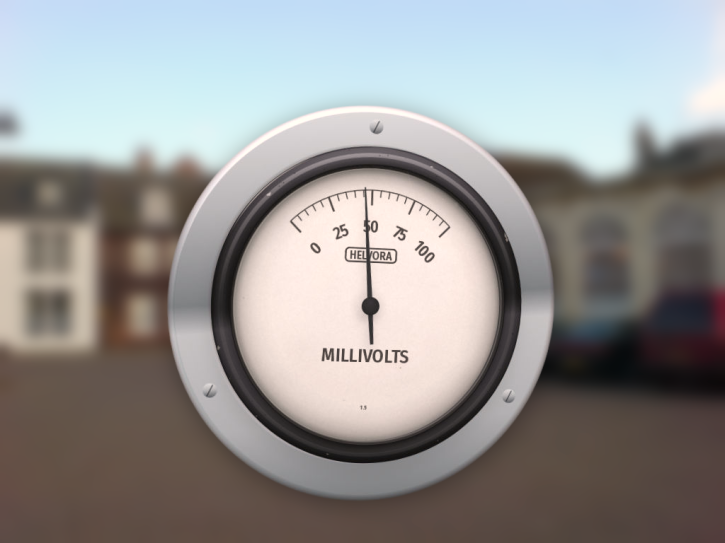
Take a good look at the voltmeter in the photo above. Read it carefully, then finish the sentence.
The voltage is 45 mV
